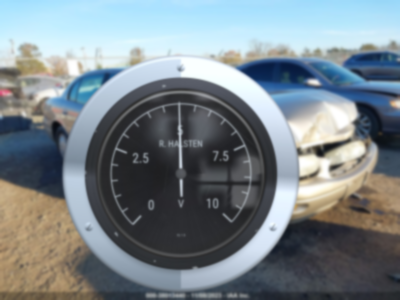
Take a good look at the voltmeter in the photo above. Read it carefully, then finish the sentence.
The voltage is 5 V
